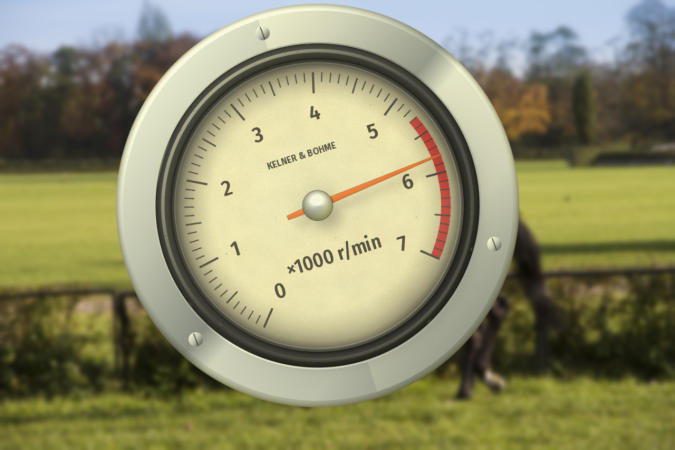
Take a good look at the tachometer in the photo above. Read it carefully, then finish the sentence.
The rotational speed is 5800 rpm
